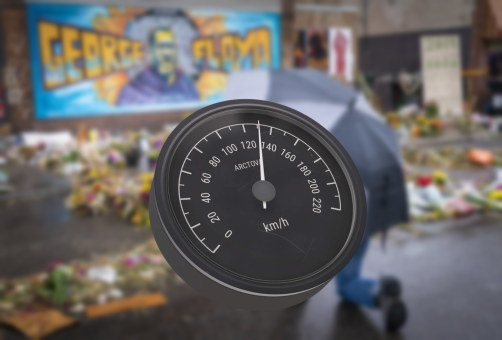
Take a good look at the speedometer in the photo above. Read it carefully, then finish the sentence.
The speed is 130 km/h
